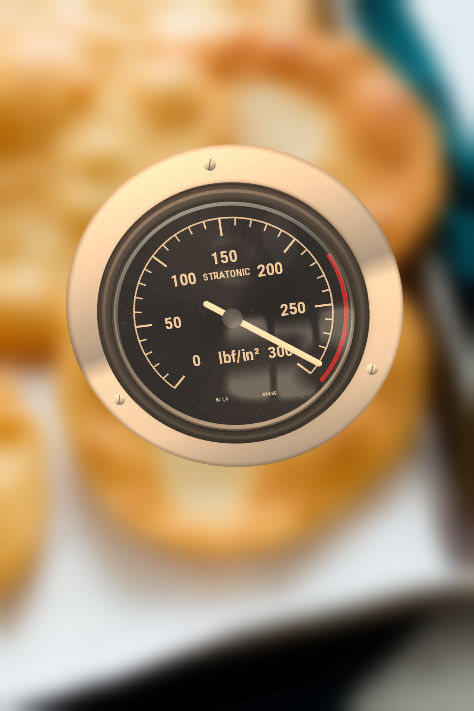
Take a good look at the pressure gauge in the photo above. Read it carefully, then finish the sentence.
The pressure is 290 psi
